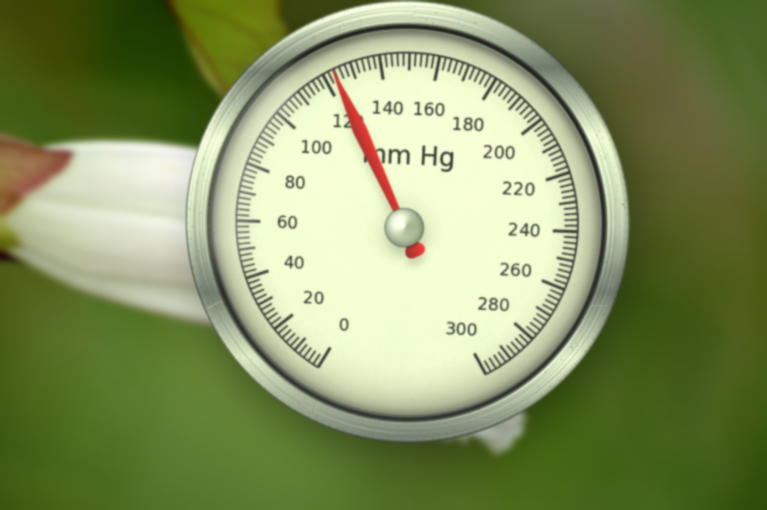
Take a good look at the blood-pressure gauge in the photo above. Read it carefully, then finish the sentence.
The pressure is 124 mmHg
